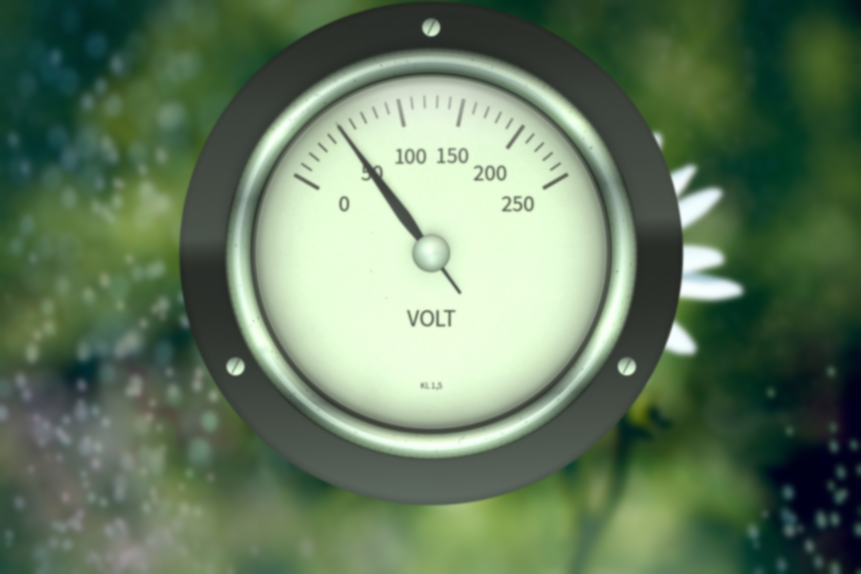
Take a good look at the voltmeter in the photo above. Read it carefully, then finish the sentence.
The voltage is 50 V
